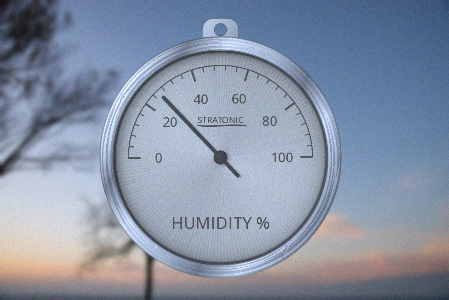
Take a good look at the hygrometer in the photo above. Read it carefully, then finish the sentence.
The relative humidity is 26 %
